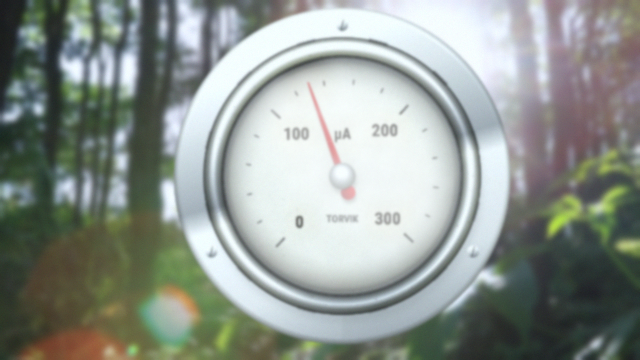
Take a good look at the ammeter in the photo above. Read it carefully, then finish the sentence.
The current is 130 µA
